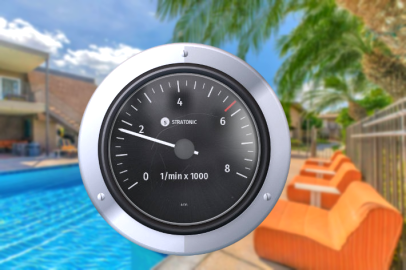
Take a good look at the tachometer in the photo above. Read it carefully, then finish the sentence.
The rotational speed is 1750 rpm
